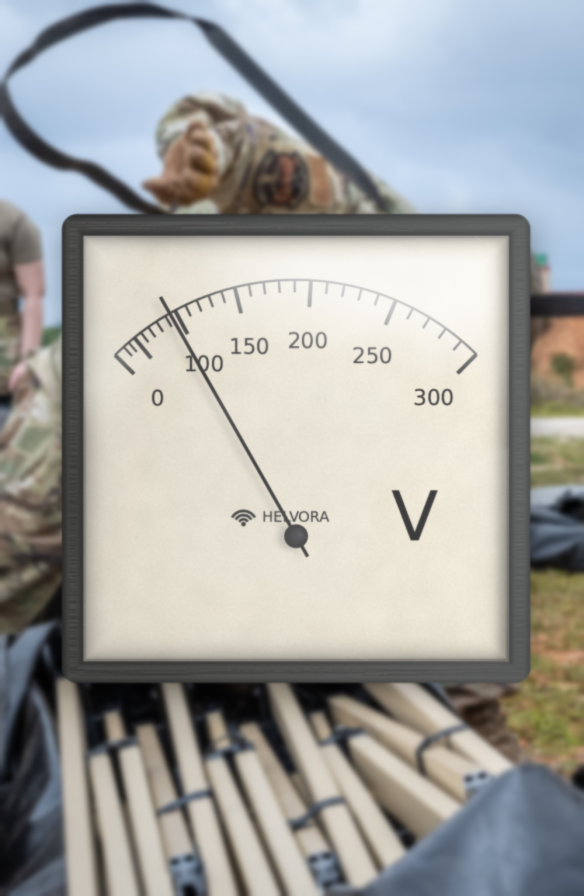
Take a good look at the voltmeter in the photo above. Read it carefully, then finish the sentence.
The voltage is 95 V
